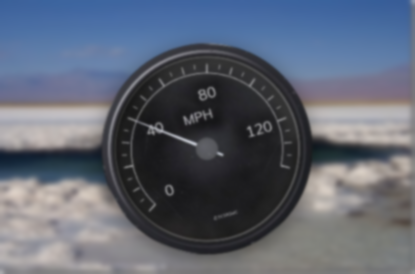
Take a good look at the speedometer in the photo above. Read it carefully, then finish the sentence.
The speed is 40 mph
